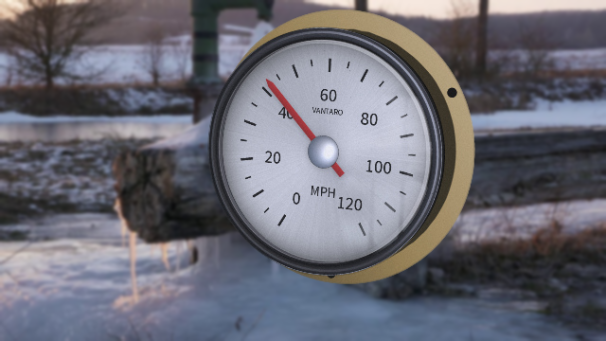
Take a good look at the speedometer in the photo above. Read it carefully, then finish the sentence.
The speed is 42.5 mph
